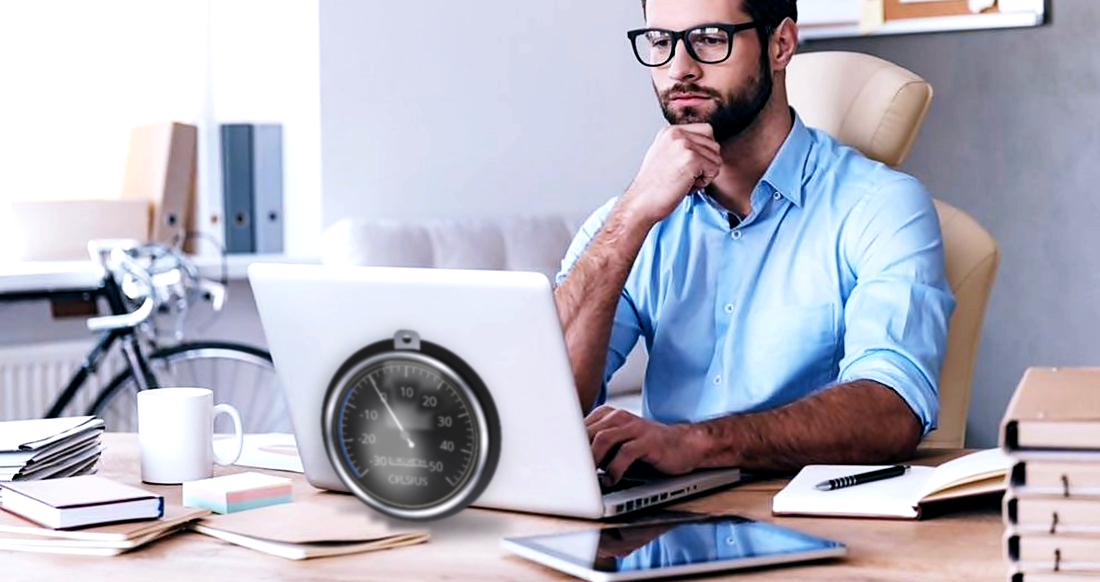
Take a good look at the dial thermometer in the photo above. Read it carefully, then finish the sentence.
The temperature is 0 °C
